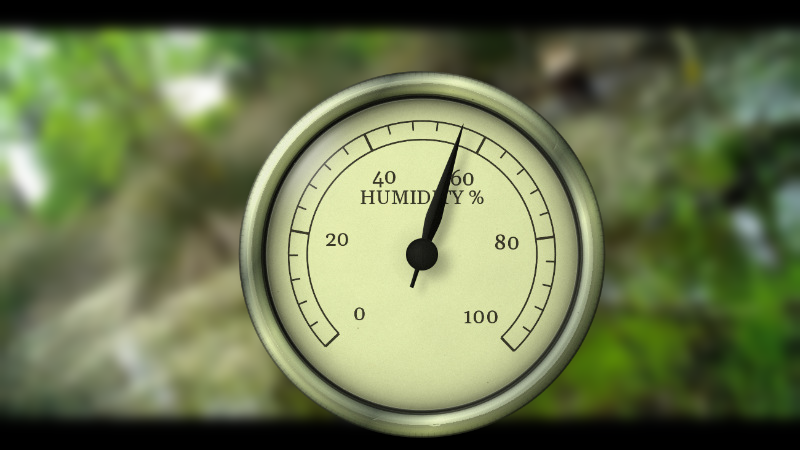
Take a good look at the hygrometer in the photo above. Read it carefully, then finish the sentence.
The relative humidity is 56 %
